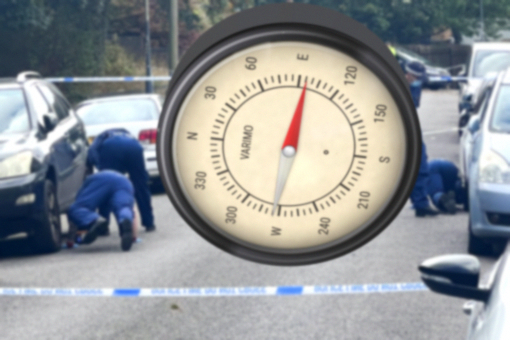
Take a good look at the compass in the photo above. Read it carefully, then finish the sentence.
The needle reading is 95 °
